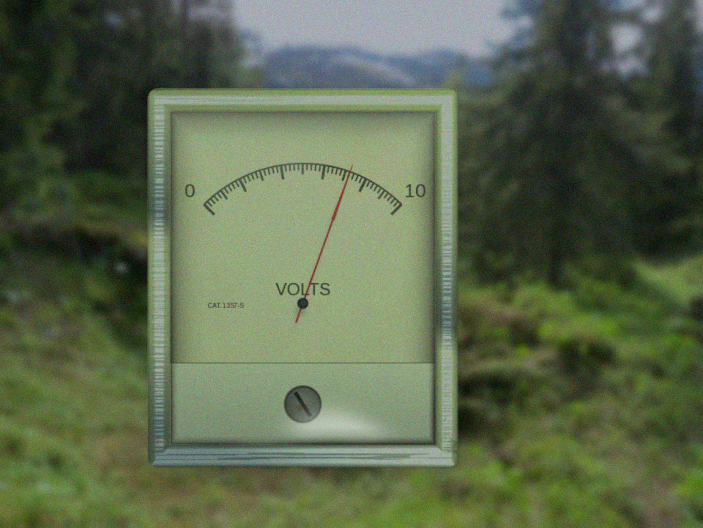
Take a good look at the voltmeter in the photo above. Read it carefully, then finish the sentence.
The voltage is 7.2 V
